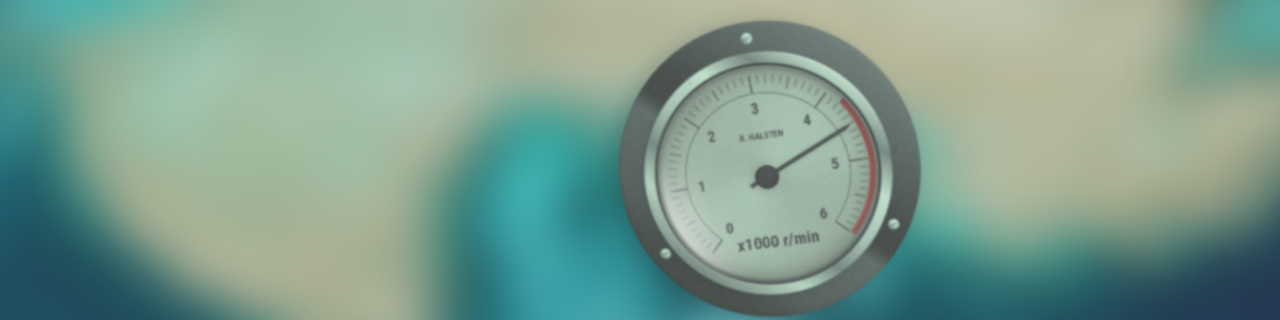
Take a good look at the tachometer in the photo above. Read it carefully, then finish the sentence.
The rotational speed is 4500 rpm
